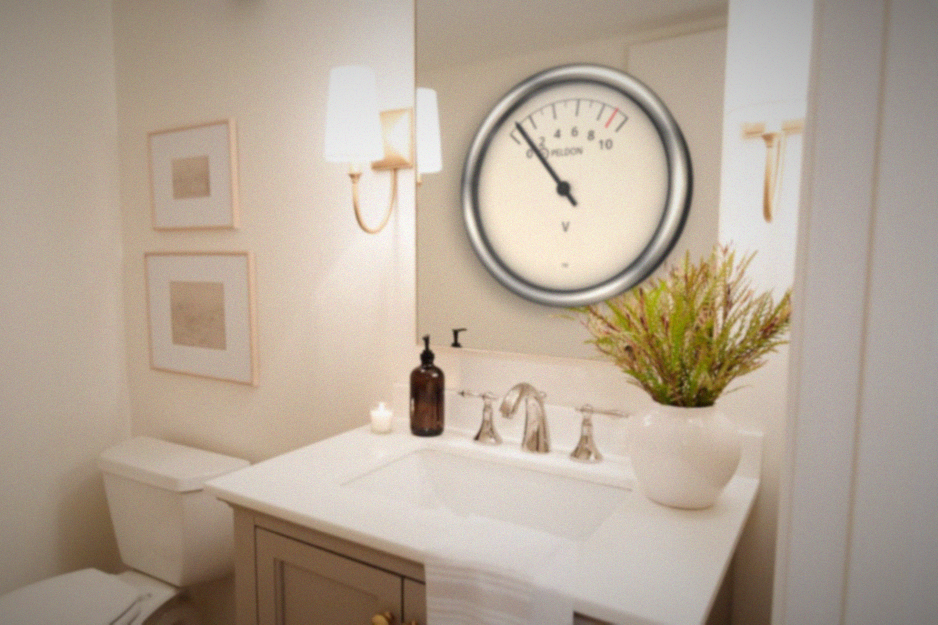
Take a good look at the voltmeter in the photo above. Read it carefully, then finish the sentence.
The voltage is 1 V
